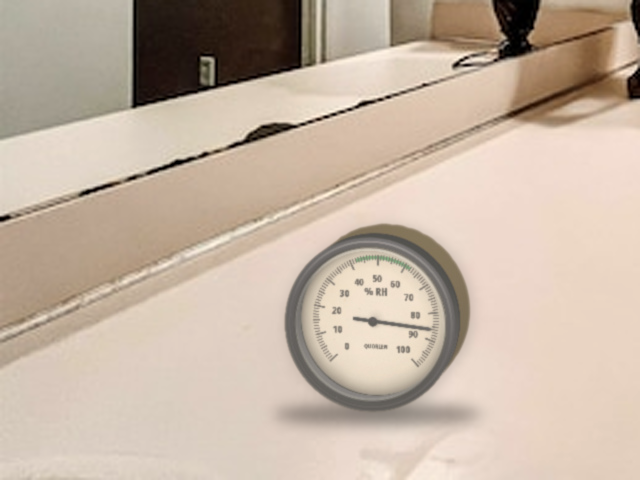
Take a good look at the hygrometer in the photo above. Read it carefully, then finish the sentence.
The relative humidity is 85 %
